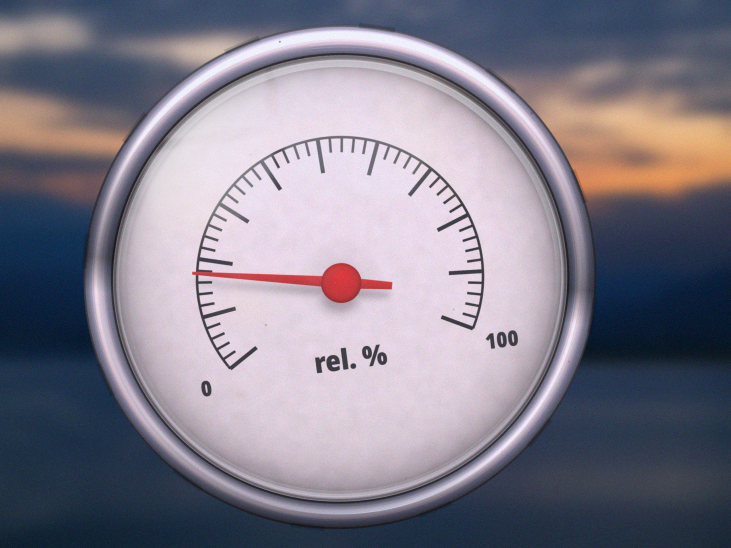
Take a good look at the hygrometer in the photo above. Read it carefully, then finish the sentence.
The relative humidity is 18 %
